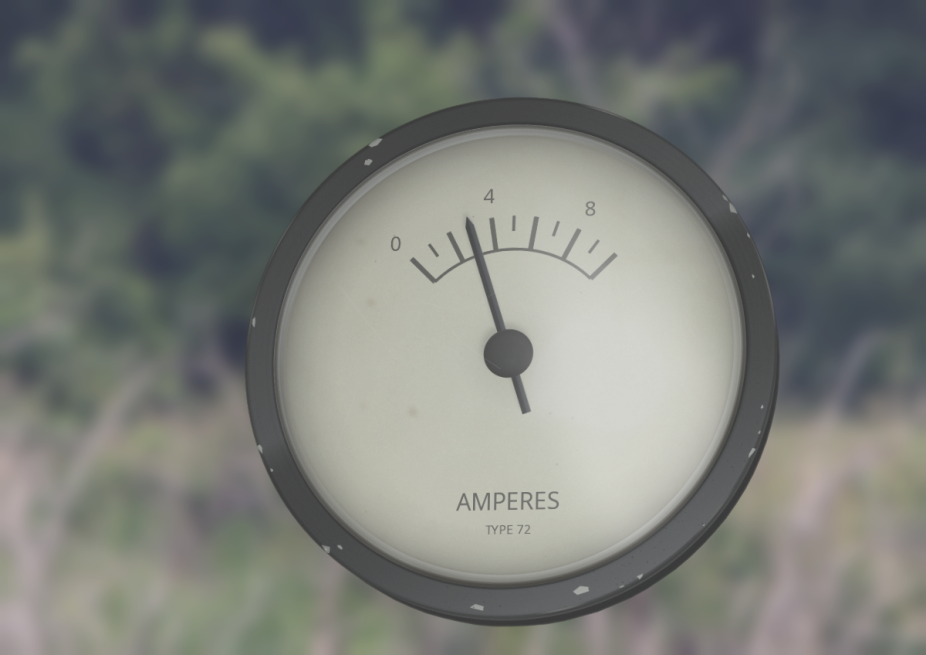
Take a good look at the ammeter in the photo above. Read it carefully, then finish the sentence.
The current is 3 A
